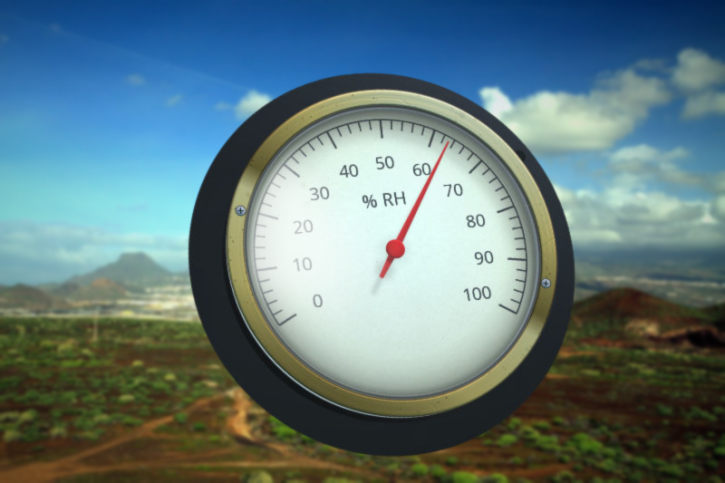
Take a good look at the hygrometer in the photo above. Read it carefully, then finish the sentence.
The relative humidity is 63 %
